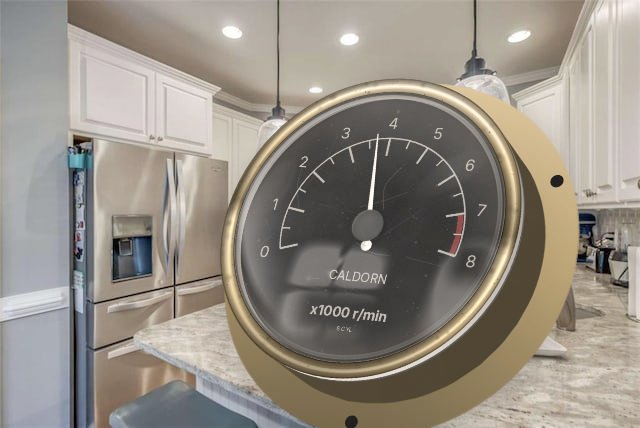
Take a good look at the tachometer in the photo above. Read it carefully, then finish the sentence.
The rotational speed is 3750 rpm
